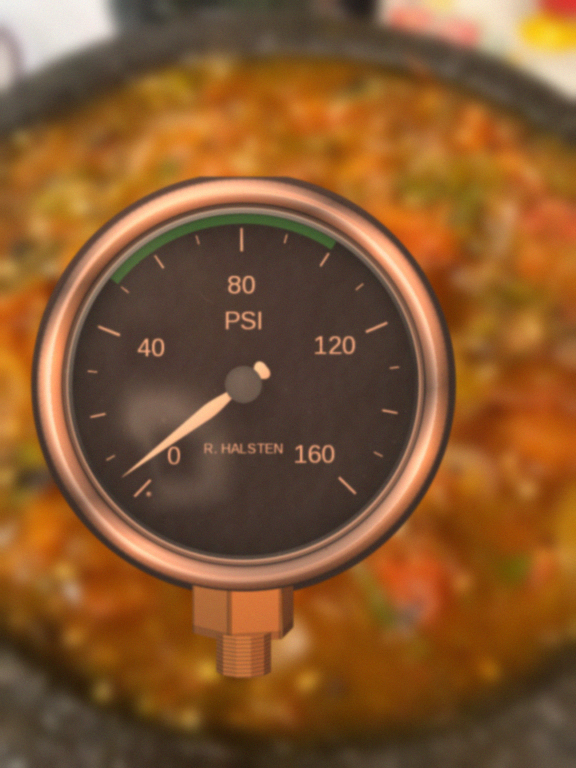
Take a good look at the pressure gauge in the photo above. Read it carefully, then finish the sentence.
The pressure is 5 psi
